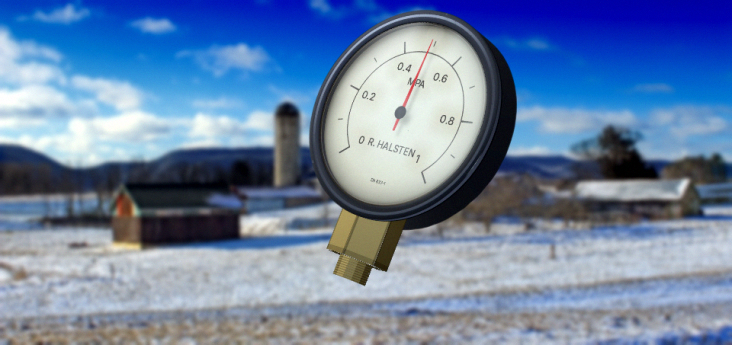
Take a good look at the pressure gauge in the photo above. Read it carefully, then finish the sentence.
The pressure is 0.5 MPa
